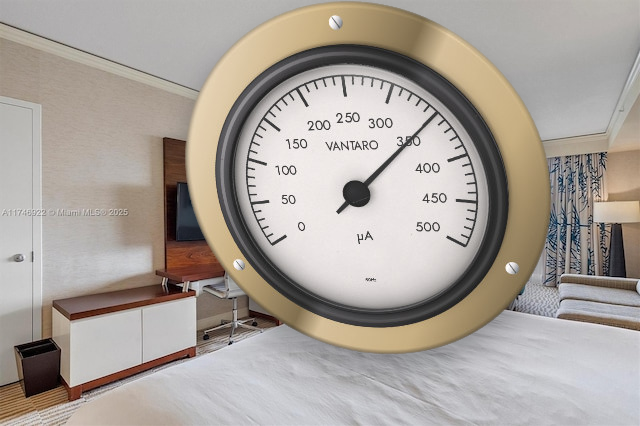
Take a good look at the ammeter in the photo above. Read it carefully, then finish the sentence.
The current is 350 µA
